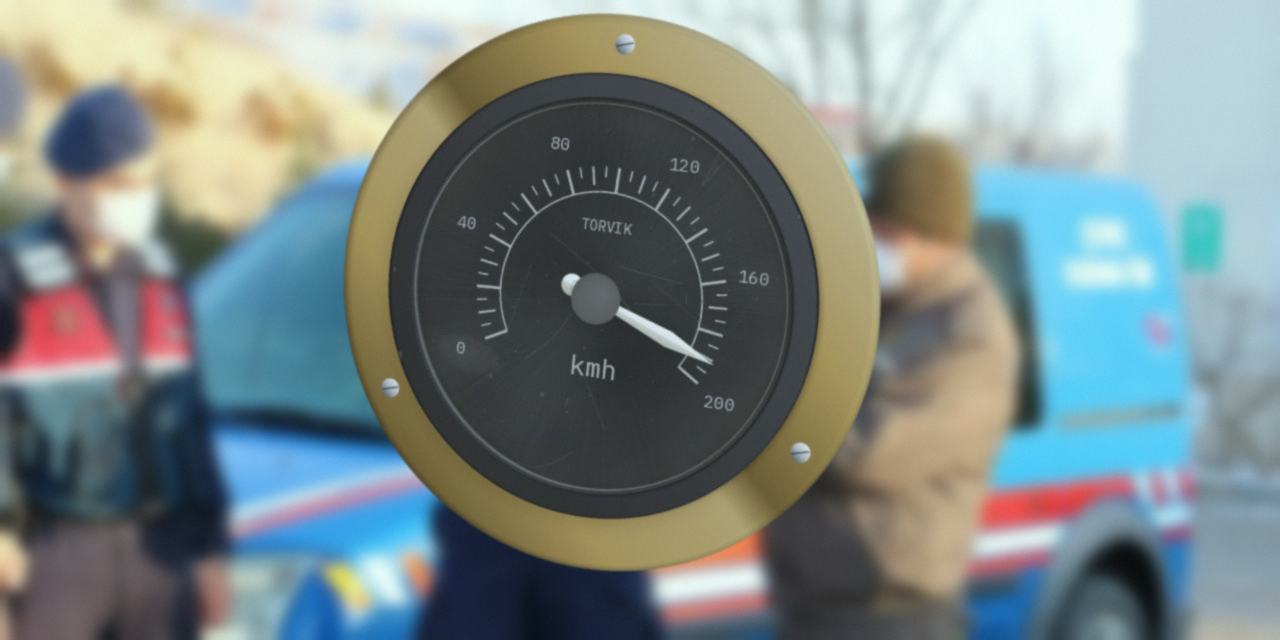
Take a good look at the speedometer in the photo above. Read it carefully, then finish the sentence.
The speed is 190 km/h
